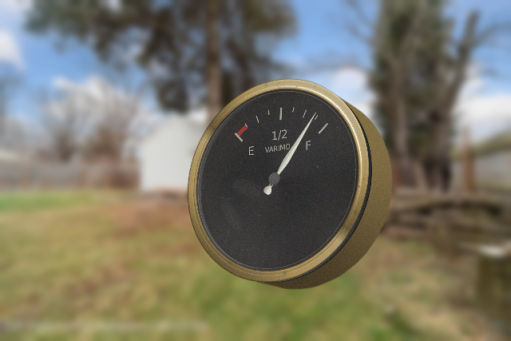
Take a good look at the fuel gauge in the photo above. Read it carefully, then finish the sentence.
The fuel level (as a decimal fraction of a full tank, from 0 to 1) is 0.875
